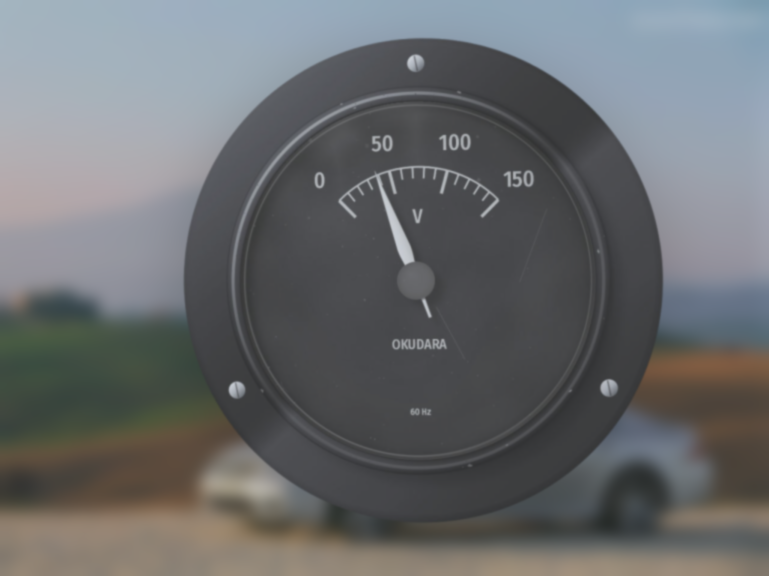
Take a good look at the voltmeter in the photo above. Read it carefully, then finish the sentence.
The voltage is 40 V
